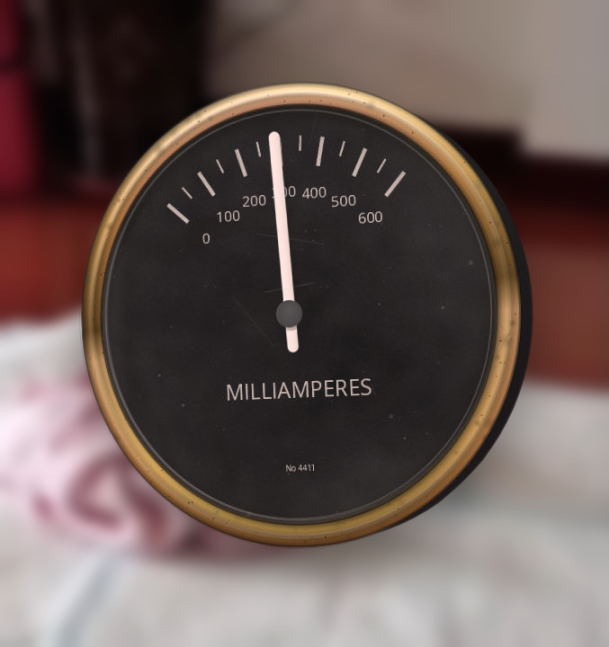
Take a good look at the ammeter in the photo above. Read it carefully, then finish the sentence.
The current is 300 mA
